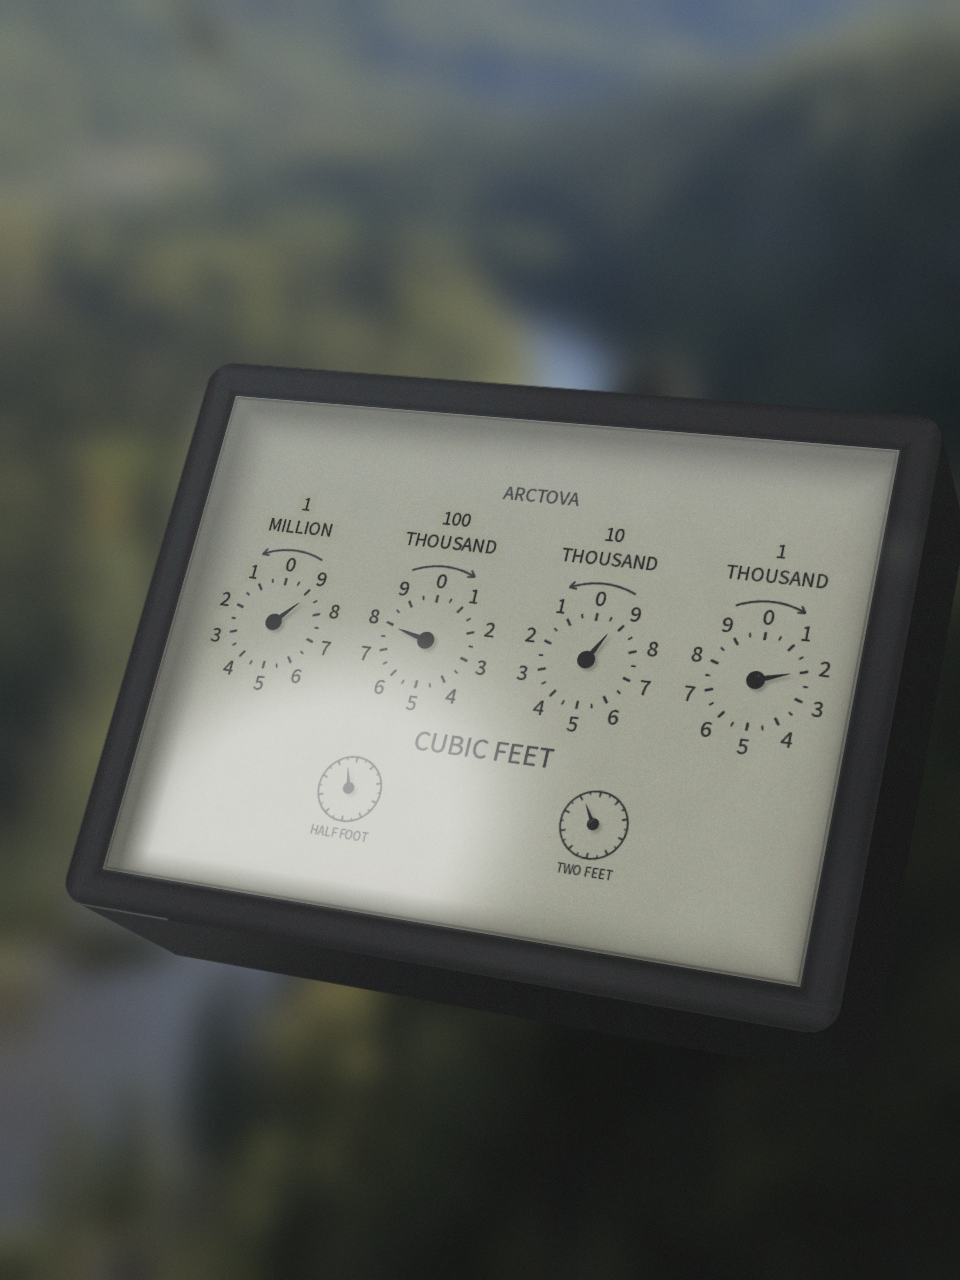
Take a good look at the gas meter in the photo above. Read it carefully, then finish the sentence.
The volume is 879200 ft³
